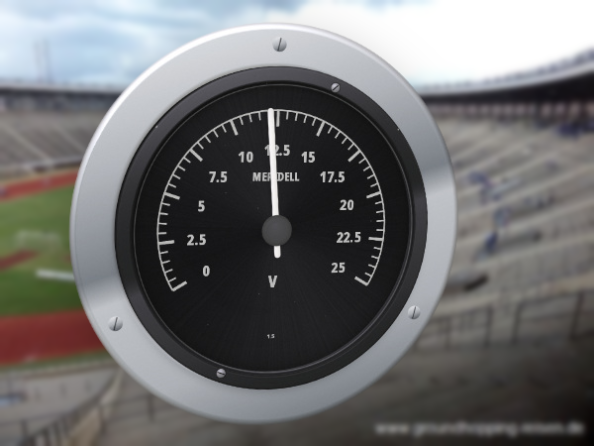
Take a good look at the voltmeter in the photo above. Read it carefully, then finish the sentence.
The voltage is 12 V
